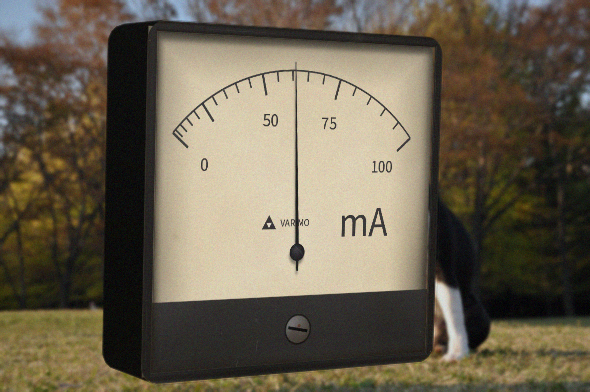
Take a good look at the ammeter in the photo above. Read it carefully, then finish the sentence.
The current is 60 mA
